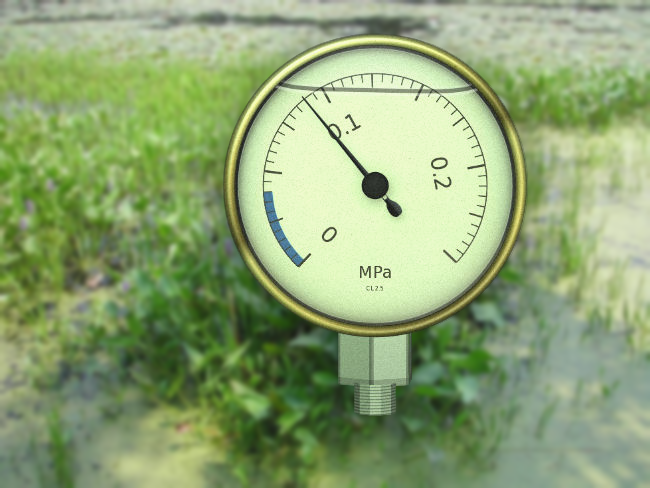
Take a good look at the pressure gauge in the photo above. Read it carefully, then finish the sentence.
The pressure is 0.09 MPa
